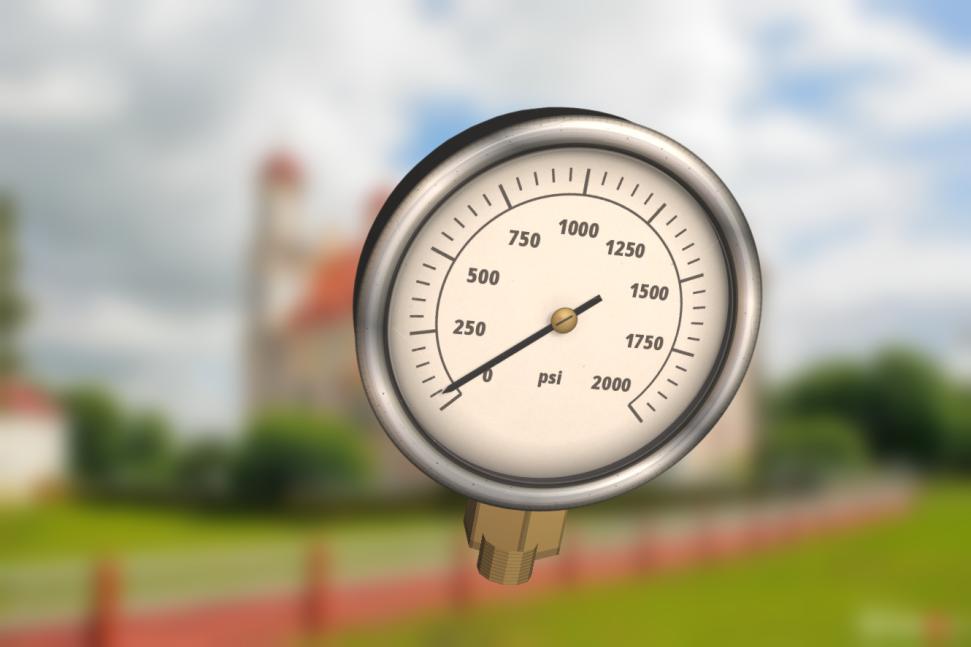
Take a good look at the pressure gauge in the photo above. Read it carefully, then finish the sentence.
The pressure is 50 psi
